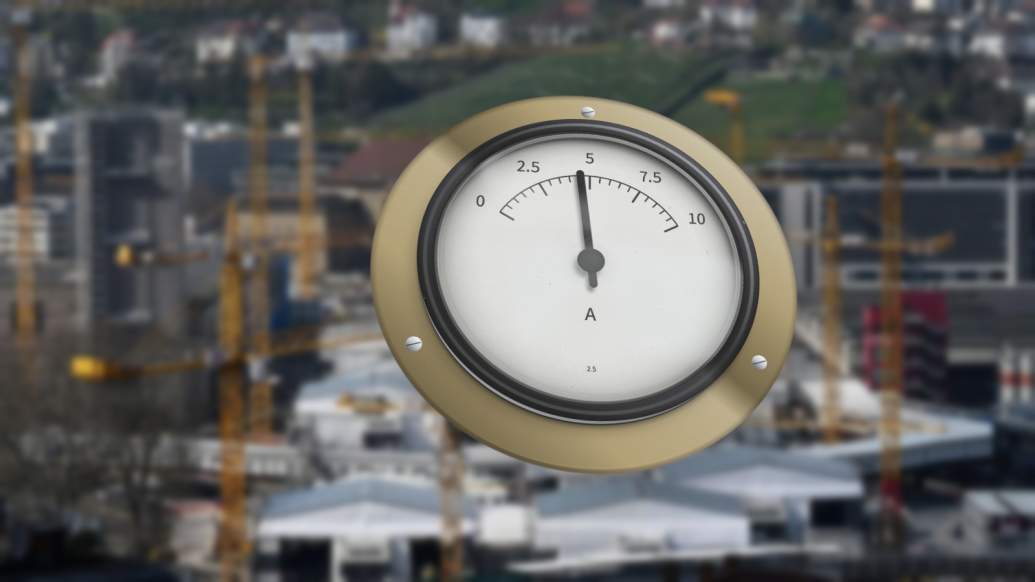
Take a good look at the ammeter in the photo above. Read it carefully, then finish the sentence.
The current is 4.5 A
